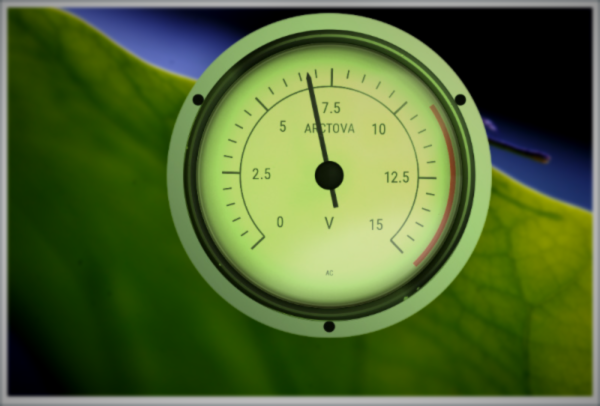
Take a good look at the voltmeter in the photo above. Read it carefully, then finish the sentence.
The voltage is 6.75 V
